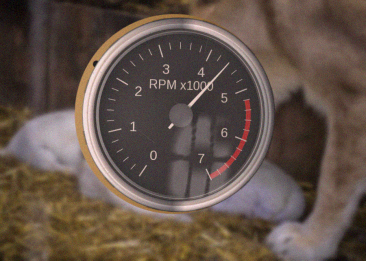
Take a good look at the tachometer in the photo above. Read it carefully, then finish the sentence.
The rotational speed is 4400 rpm
